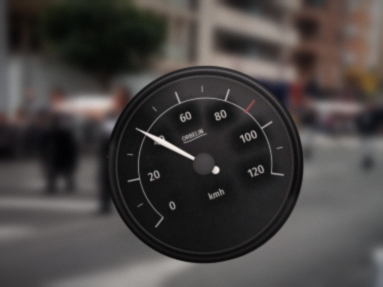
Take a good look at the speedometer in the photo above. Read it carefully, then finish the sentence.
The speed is 40 km/h
